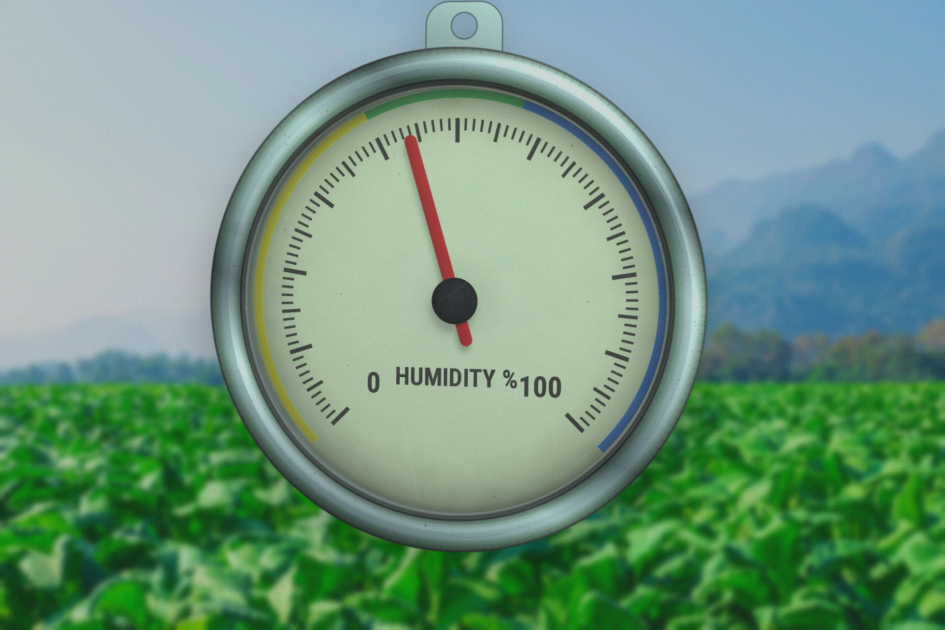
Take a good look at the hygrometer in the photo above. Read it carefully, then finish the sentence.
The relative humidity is 44 %
